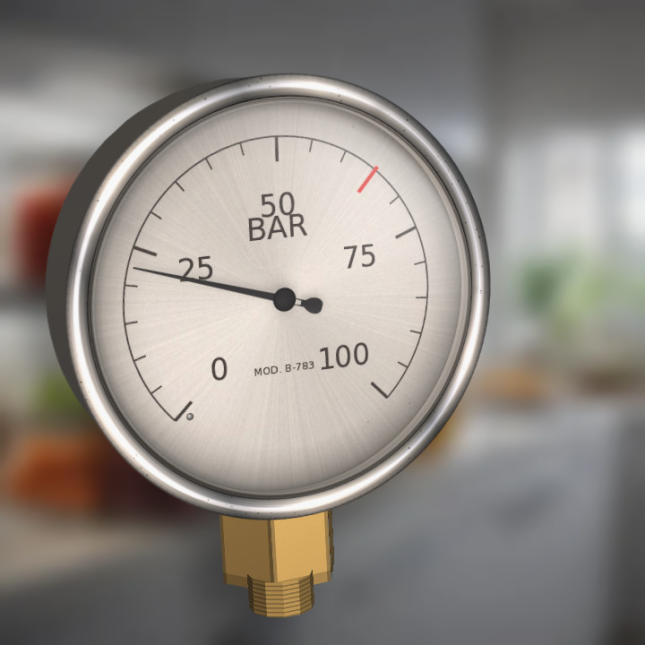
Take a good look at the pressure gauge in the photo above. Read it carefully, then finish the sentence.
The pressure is 22.5 bar
